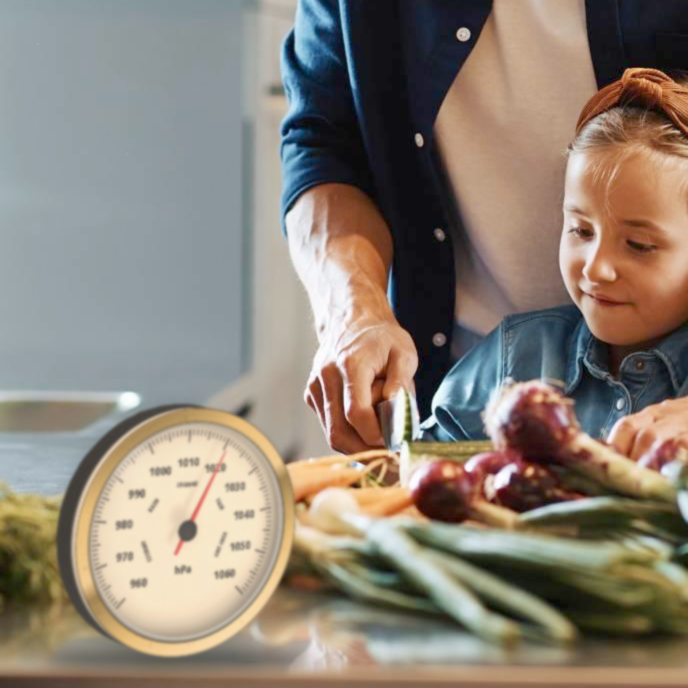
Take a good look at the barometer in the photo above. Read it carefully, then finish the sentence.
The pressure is 1020 hPa
